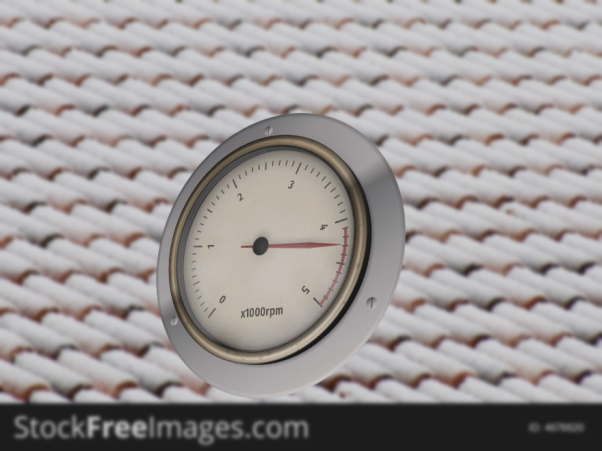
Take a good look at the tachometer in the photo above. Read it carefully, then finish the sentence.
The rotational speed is 4300 rpm
